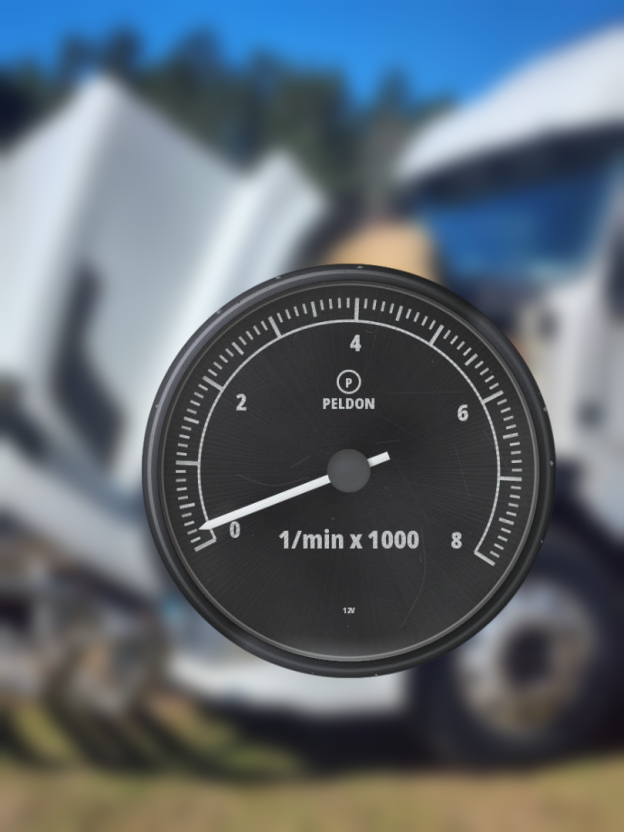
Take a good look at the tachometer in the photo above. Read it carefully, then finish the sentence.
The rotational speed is 200 rpm
